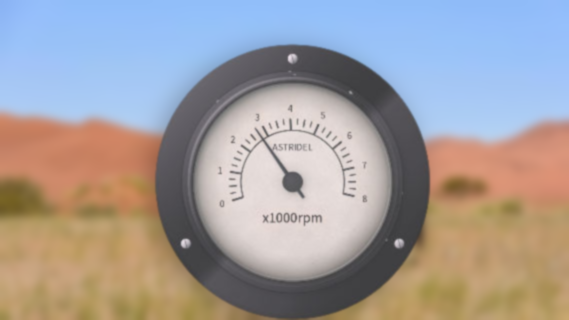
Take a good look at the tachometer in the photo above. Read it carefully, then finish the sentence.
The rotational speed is 2750 rpm
